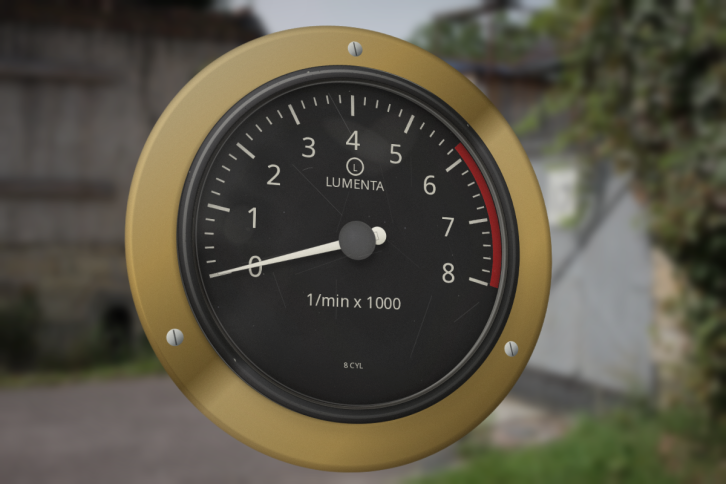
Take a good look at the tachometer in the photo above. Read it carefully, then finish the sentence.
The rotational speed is 0 rpm
